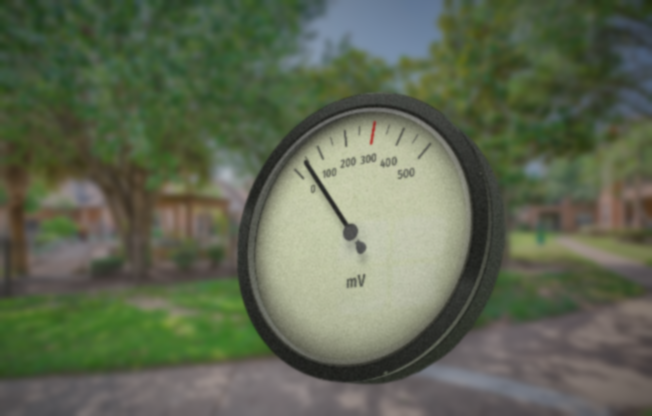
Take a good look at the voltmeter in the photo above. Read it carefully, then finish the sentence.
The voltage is 50 mV
